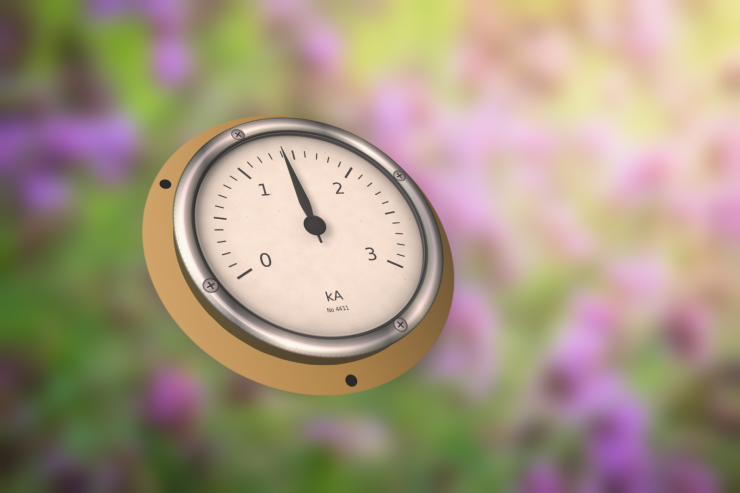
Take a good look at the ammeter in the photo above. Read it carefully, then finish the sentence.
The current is 1.4 kA
